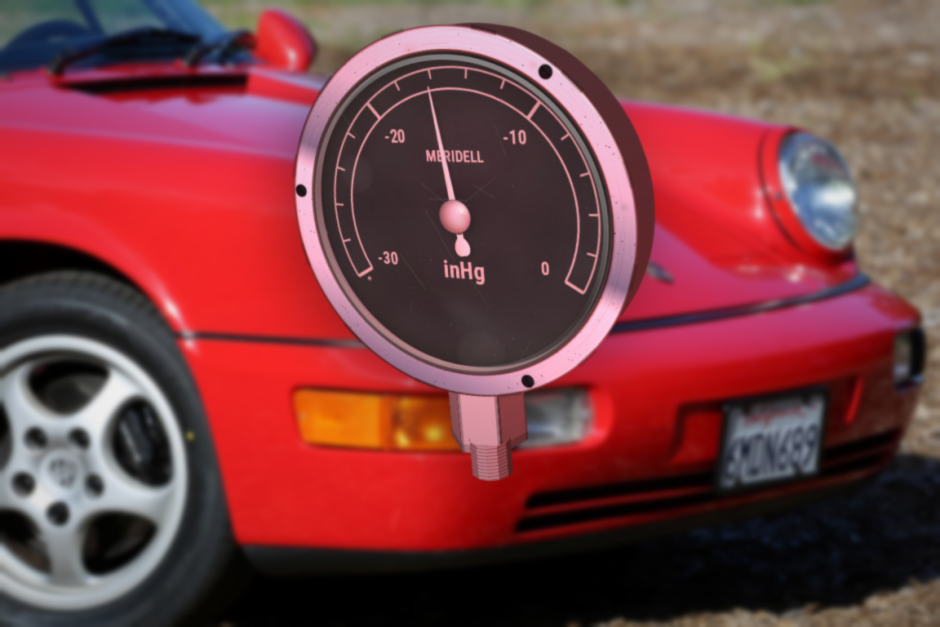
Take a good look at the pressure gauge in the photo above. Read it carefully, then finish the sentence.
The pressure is -16 inHg
